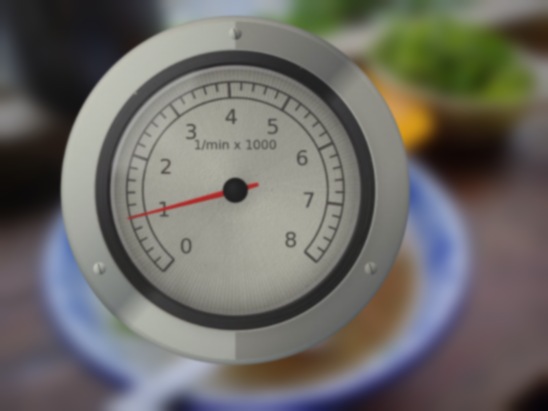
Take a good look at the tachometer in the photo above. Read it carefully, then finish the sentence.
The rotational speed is 1000 rpm
